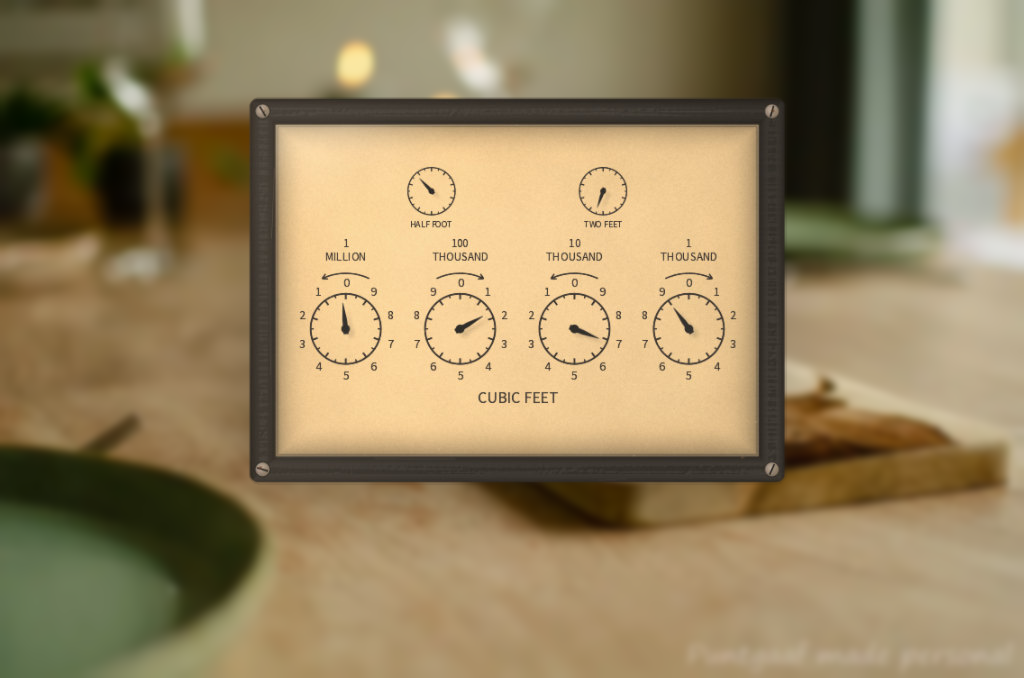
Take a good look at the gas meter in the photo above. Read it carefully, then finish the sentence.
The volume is 16900 ft³
